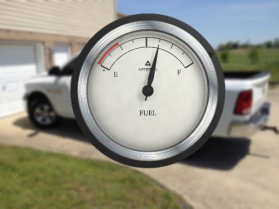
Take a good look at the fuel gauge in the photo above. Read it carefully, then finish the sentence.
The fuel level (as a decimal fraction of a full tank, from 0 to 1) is 0.625
